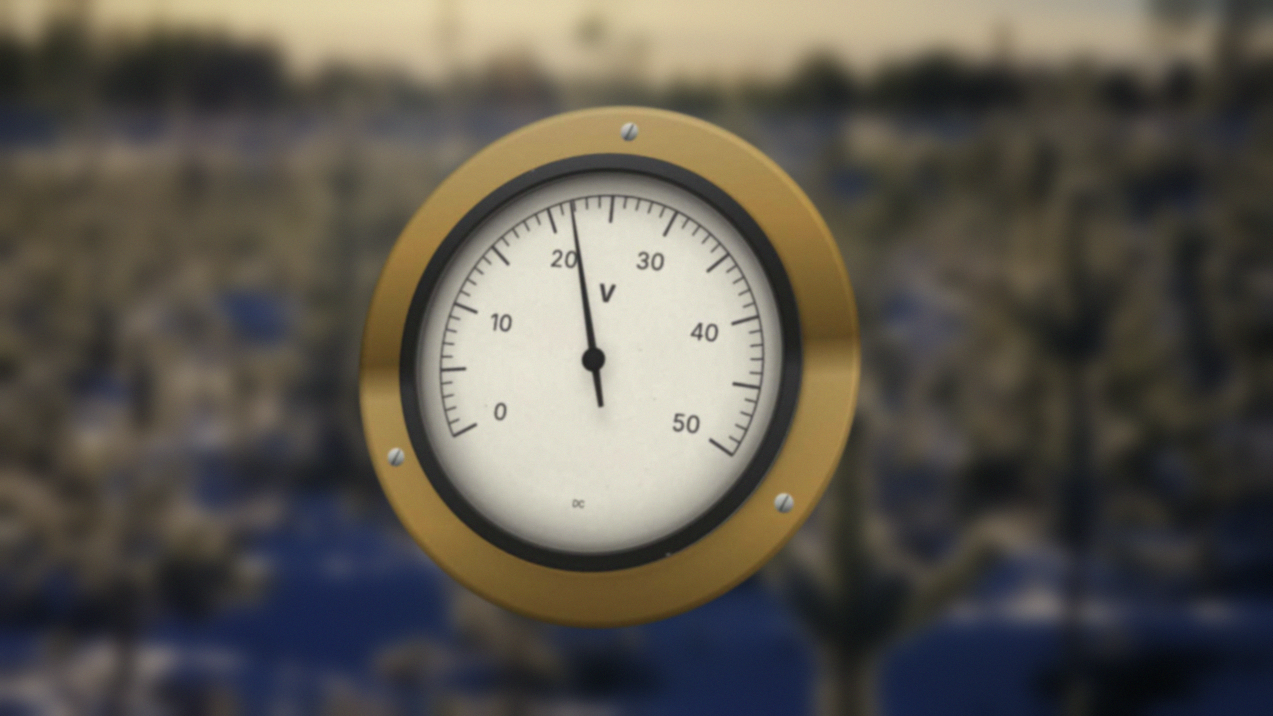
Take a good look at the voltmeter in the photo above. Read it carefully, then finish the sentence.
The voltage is 22 V
